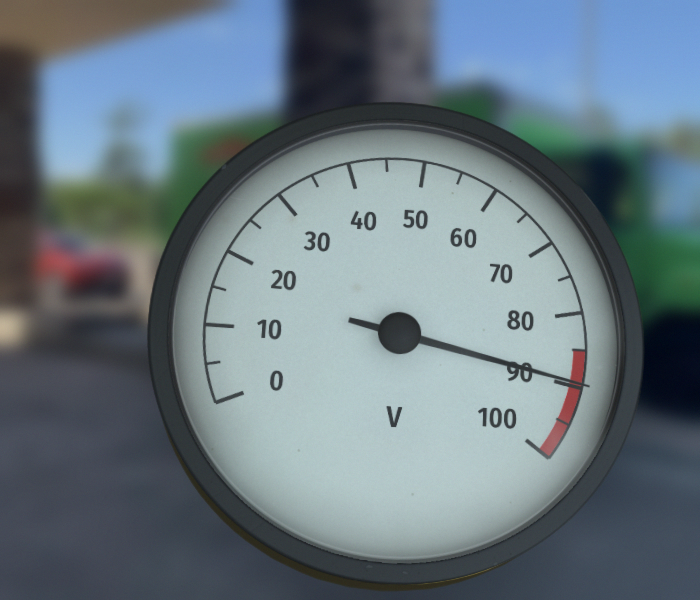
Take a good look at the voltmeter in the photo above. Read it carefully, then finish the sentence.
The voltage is 90 V
